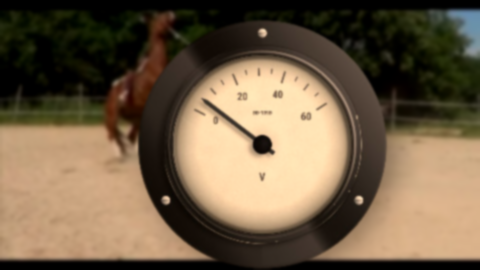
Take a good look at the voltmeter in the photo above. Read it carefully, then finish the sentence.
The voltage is 5 V
